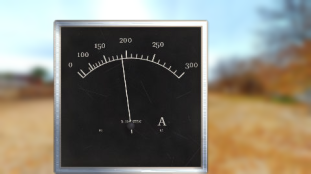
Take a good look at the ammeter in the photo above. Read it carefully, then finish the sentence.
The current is 190 A
